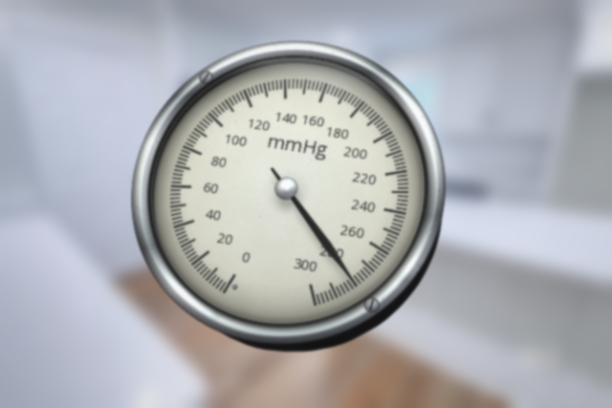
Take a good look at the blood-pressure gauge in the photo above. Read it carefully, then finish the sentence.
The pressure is 280 mmHg
